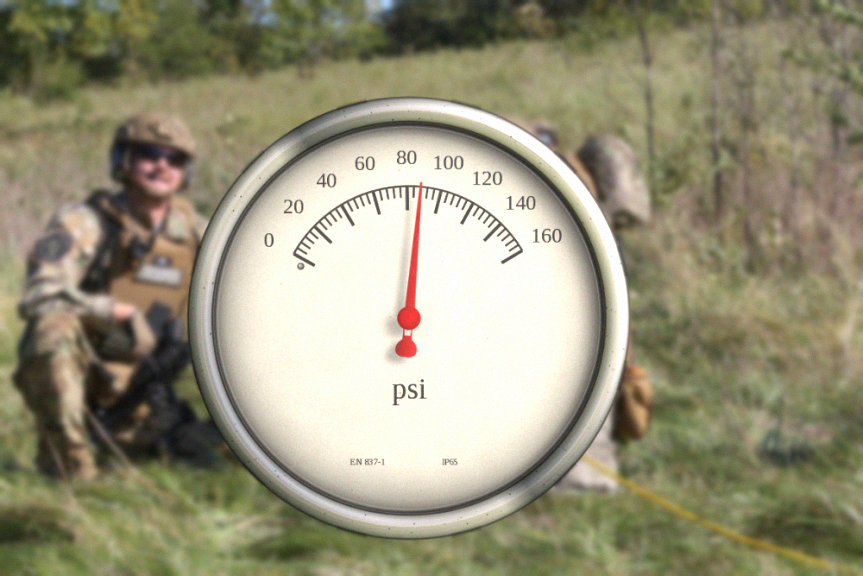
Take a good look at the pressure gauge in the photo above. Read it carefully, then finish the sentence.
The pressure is 88 psi
